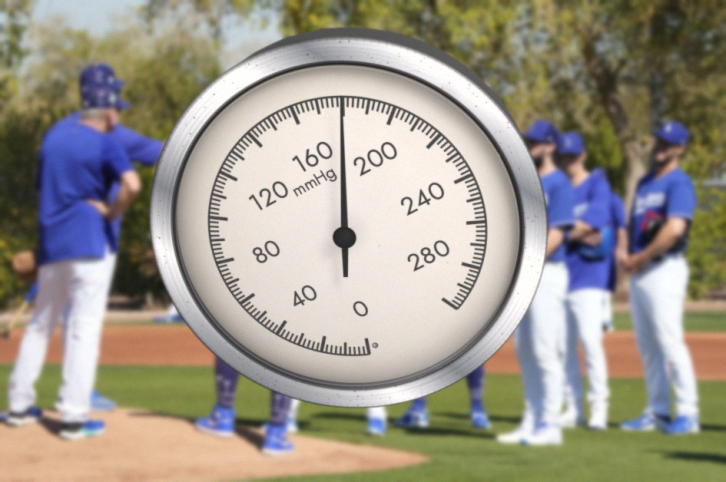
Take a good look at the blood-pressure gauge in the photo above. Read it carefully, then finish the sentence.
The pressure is 180 mmHg
